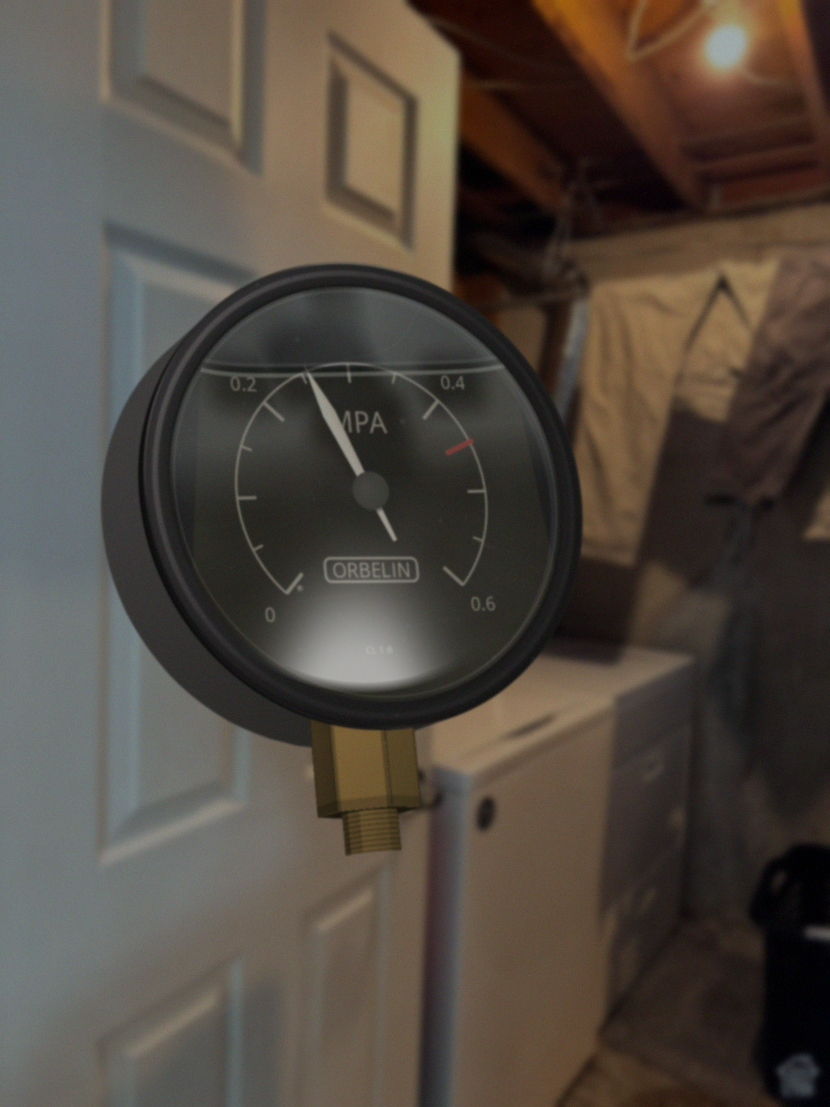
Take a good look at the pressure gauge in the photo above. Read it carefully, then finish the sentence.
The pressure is 0.25 MPa
